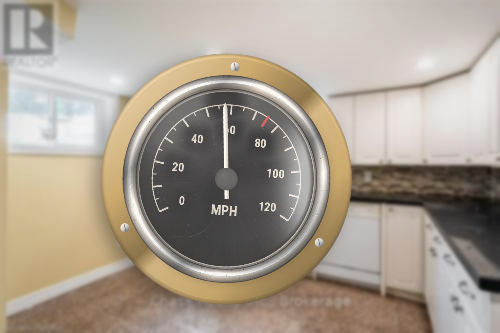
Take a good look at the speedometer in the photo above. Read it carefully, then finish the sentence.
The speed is 57.5 mph
